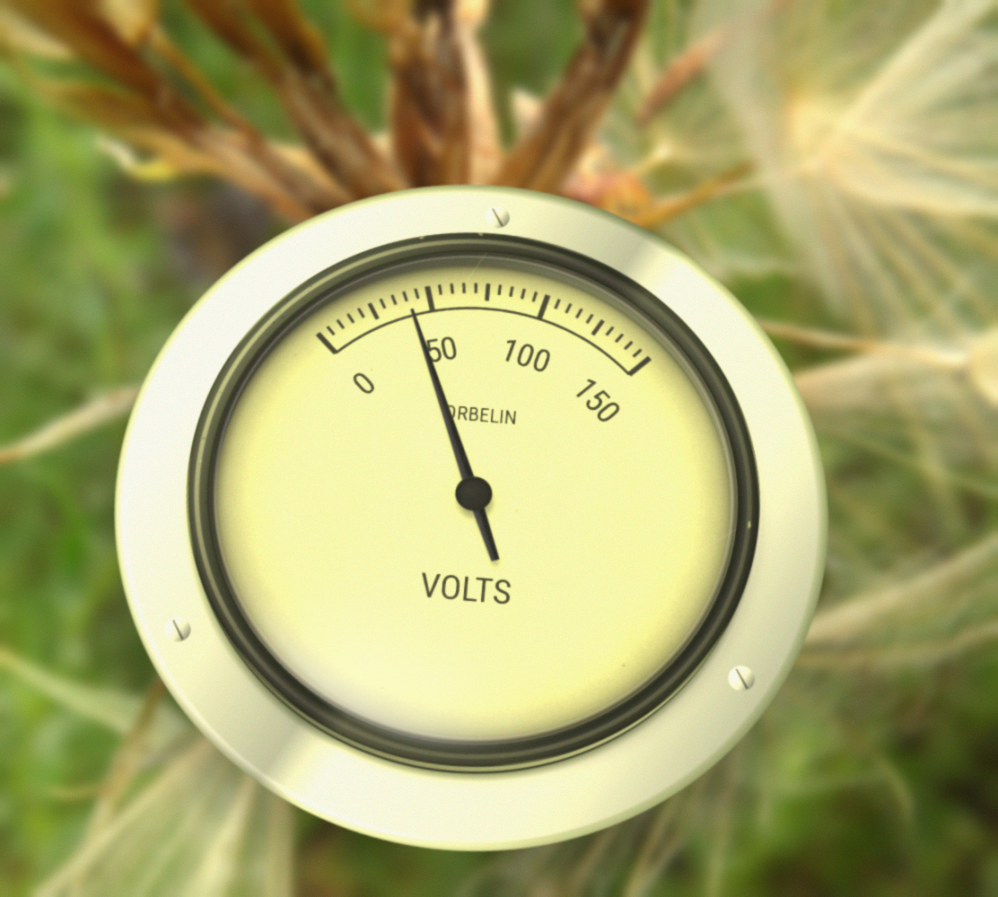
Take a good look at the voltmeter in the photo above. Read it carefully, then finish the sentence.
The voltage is 40 V
